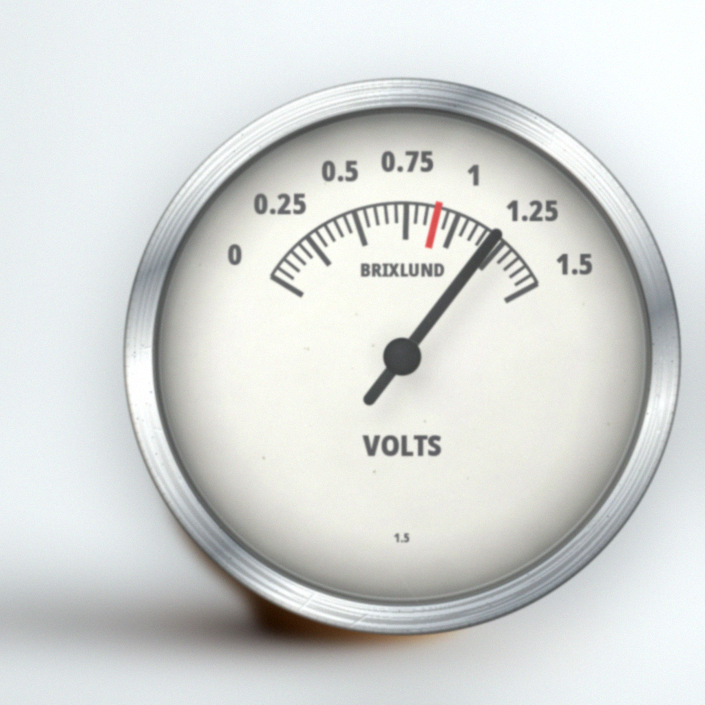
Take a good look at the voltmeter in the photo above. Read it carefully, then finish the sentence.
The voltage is 1.2 V
